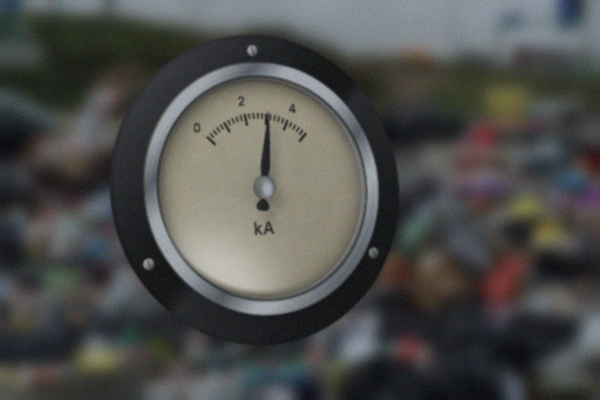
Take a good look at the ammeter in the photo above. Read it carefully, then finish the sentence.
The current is 3 kA
